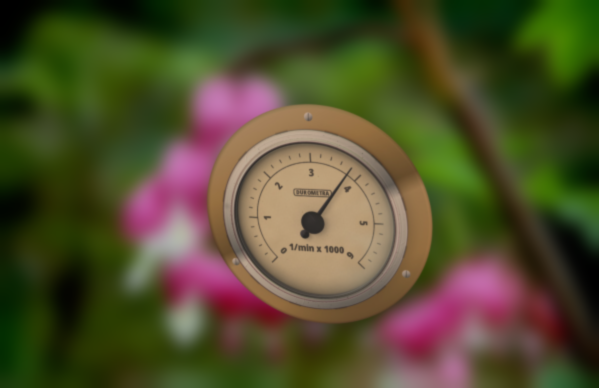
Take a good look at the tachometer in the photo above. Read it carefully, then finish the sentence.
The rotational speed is 3800 rpm
